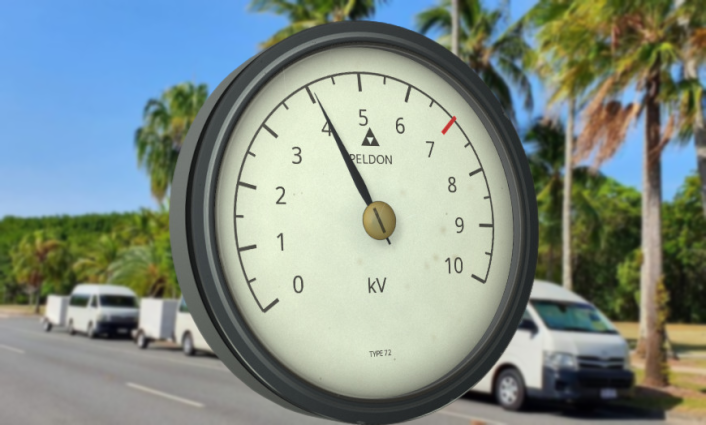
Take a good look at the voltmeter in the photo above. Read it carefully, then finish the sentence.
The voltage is 4 kV
